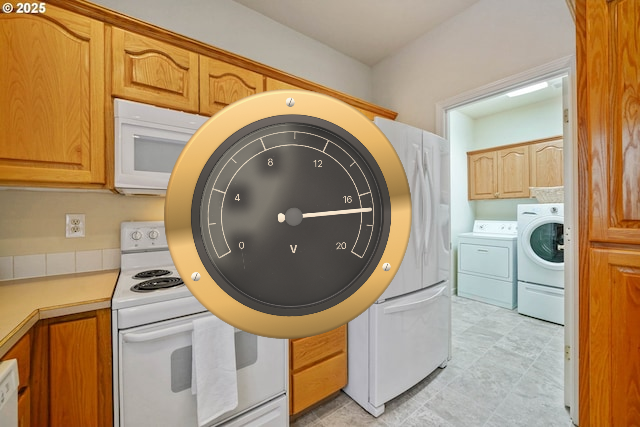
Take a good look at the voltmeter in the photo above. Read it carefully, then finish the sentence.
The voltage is 17 V
